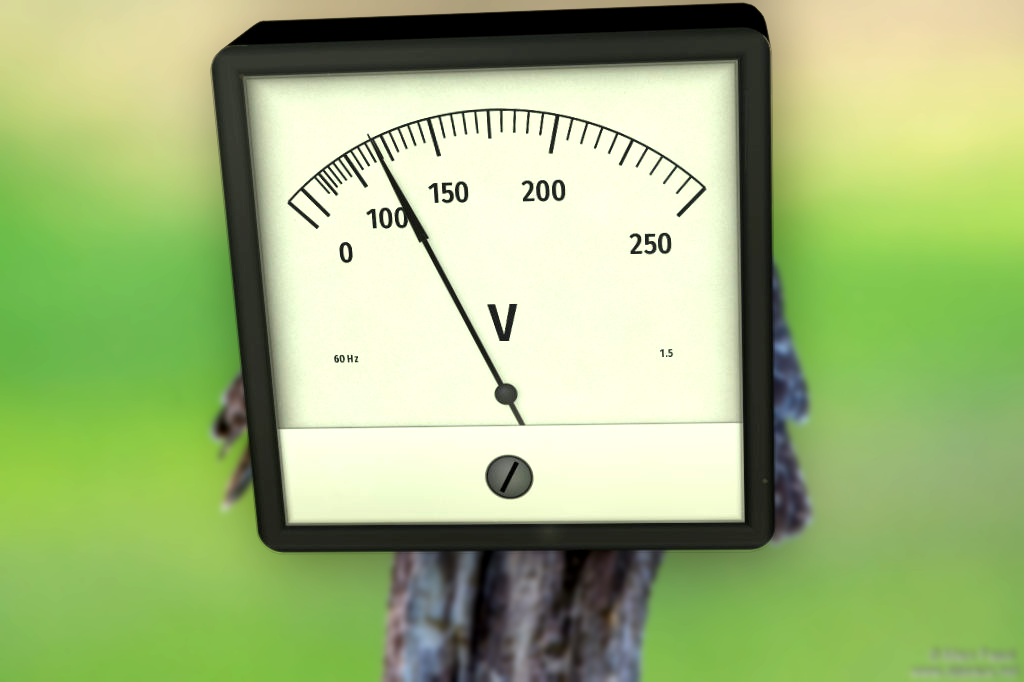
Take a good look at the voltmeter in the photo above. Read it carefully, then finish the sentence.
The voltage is 120 V
